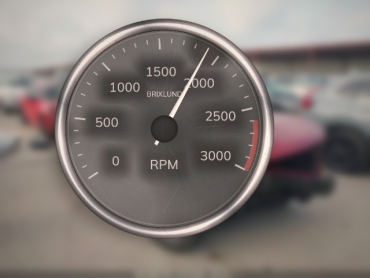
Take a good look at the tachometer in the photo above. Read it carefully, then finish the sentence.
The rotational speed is 1900 rpm
